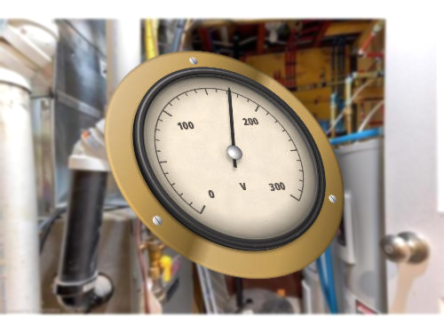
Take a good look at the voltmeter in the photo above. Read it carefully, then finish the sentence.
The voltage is 170 V
